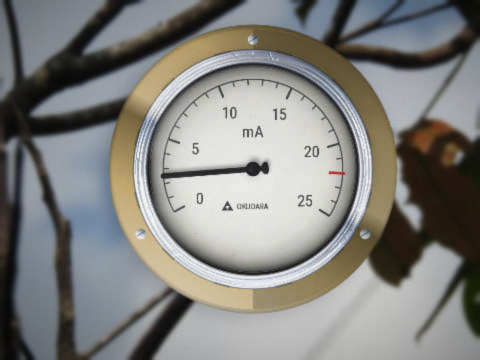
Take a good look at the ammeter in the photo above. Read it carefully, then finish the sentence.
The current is 2.5 mA
